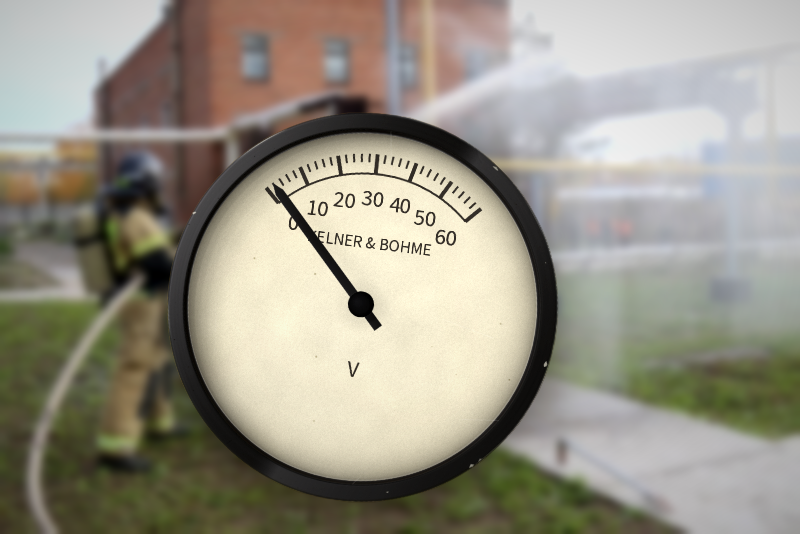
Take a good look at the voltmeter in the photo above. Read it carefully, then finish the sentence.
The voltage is 2 V
